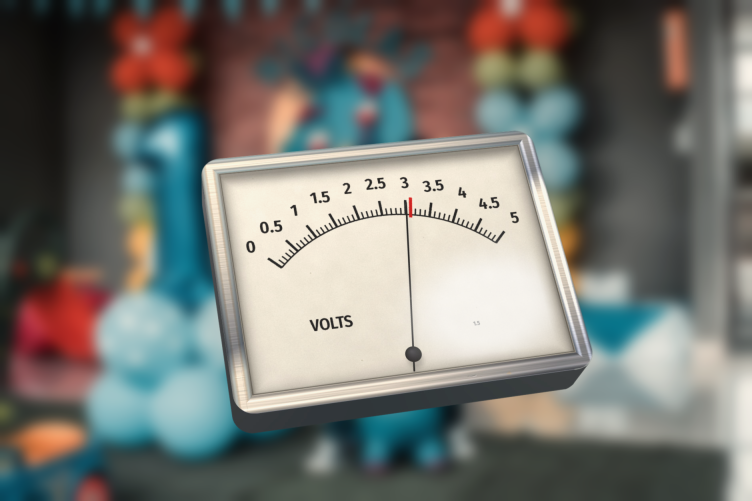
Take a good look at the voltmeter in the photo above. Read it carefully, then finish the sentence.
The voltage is 3 V
